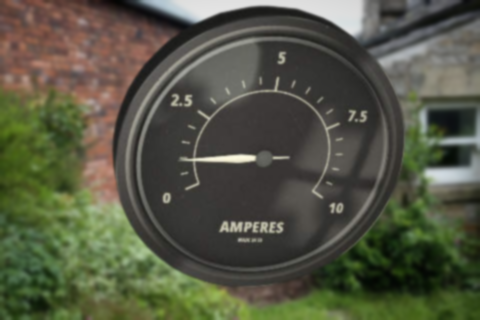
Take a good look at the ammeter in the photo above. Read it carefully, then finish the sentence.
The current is 1 A
